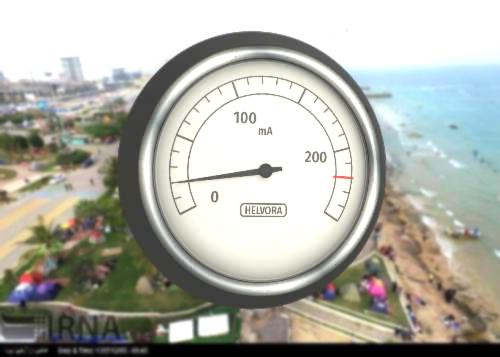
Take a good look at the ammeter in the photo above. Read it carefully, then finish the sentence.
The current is 20 mA
